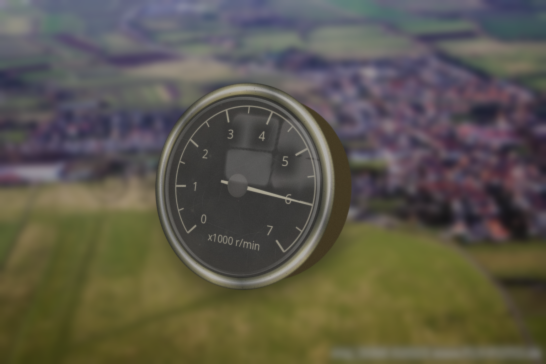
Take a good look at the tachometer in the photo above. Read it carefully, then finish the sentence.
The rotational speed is 6000 rpm
